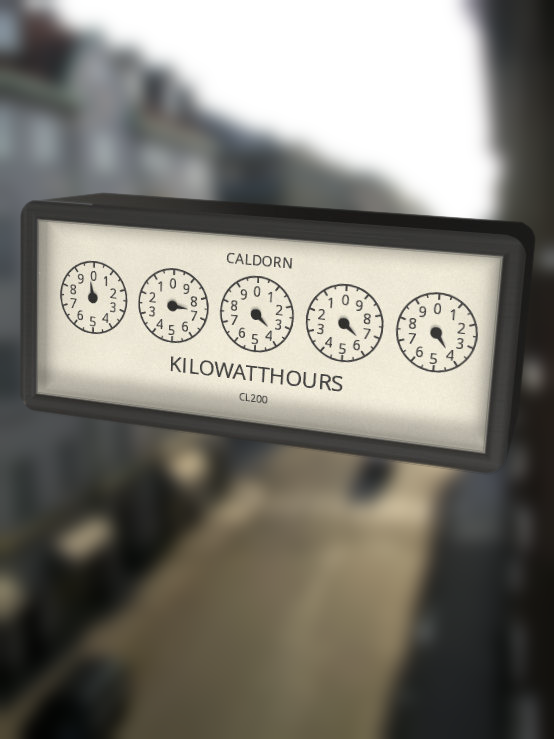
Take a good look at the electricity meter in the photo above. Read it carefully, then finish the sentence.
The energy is 97364 kWh
